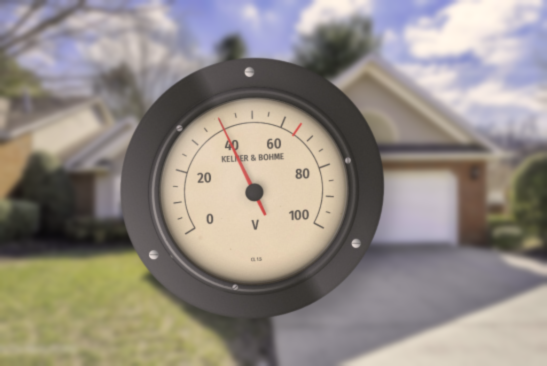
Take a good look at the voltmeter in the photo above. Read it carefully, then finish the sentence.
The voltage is 40 V
